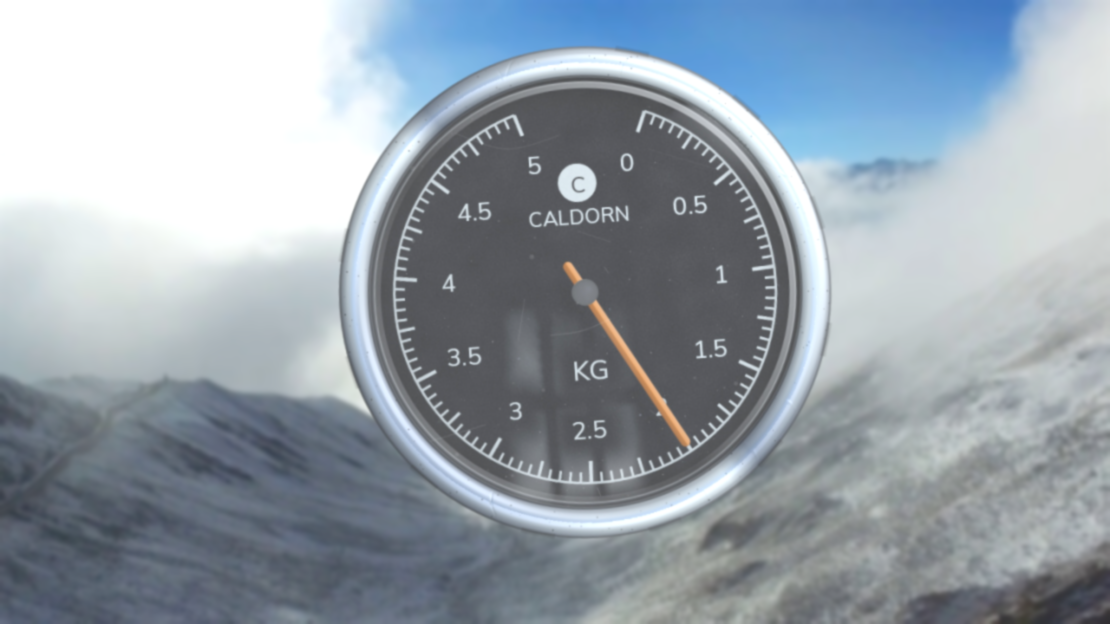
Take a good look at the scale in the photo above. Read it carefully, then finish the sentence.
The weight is 2 kg
